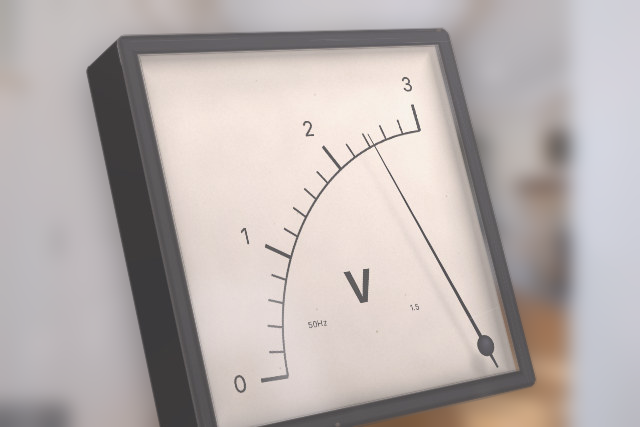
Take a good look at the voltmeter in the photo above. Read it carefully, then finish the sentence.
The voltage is 2.4 V
